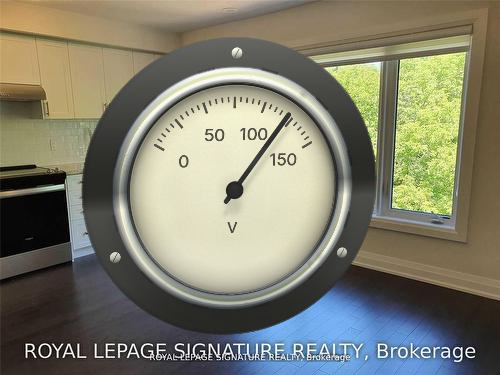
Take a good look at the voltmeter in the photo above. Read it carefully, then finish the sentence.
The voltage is 120 V
